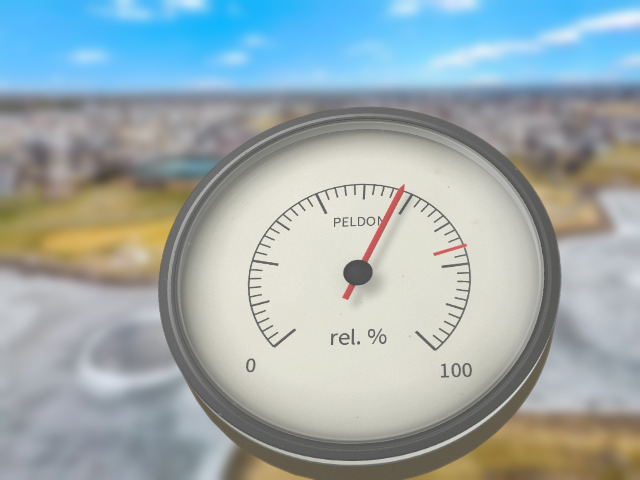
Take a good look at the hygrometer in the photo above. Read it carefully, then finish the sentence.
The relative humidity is 58 %
